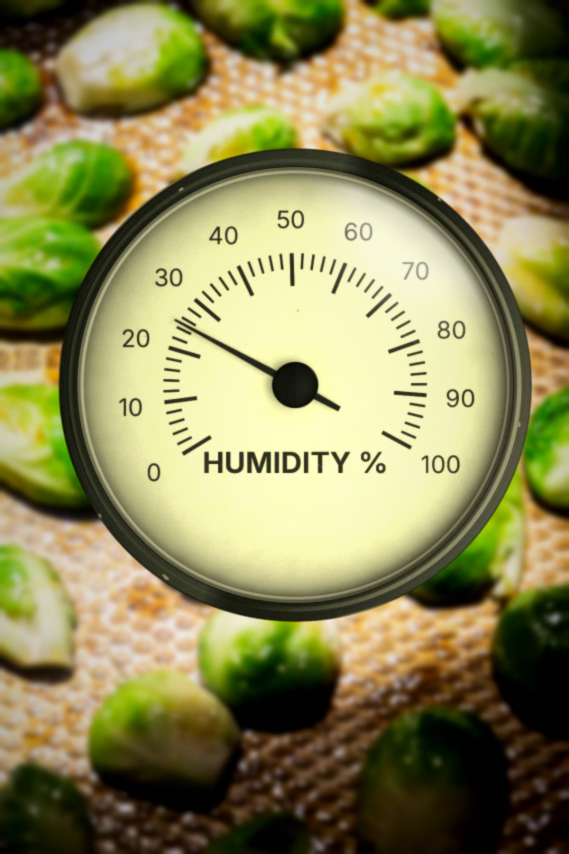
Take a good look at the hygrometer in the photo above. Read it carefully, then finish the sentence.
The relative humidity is 25 %
